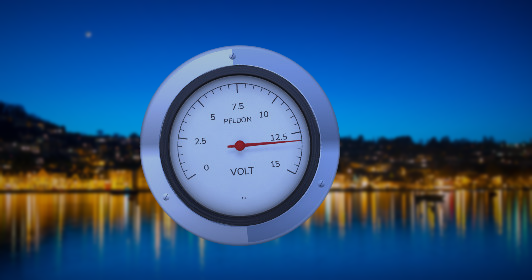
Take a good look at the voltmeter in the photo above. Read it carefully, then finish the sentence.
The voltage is 13 V
